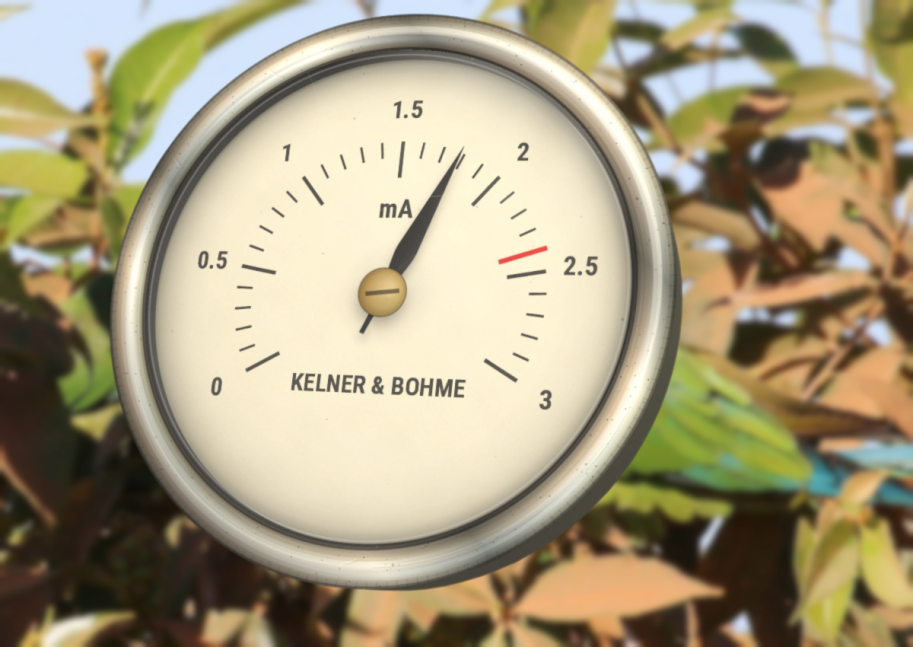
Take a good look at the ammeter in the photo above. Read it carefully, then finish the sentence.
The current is 1.8 mA
